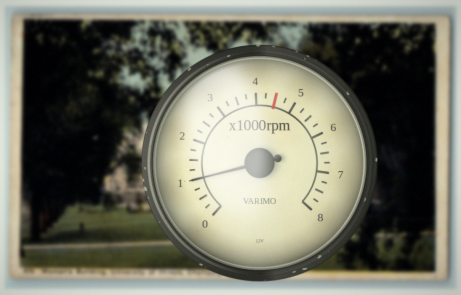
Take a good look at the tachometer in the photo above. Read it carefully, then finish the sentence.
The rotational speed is 1000 rpm
